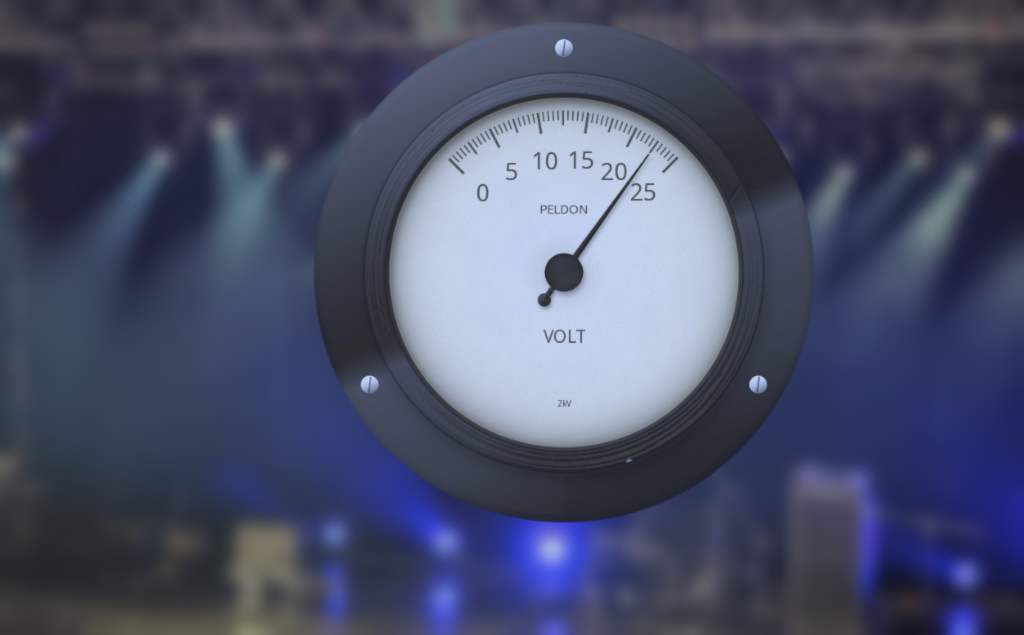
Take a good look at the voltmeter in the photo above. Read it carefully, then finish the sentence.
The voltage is 22.5 V
